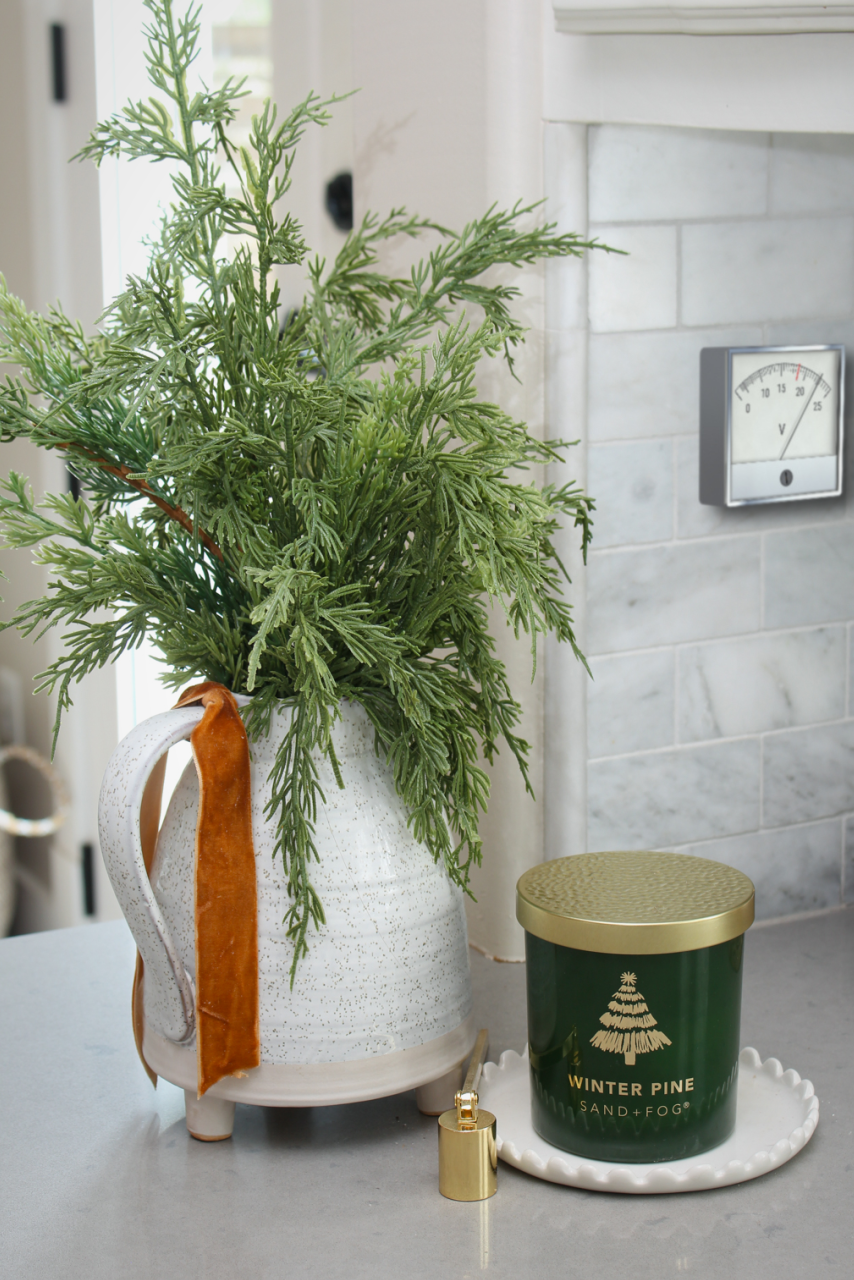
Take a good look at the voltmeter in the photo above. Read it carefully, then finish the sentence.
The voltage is 22.5 V
